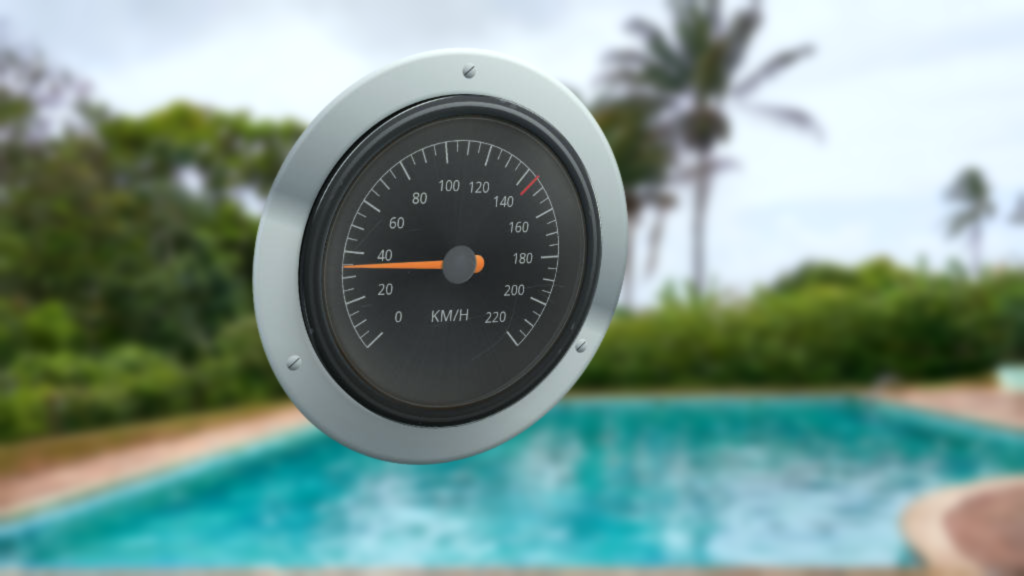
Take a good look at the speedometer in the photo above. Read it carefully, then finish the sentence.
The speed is 35 km/h
